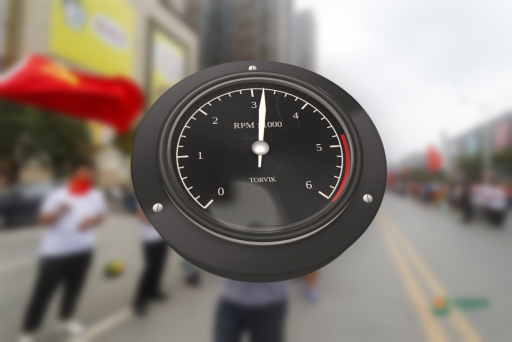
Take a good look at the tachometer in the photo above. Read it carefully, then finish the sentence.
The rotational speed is 3200 rpm
